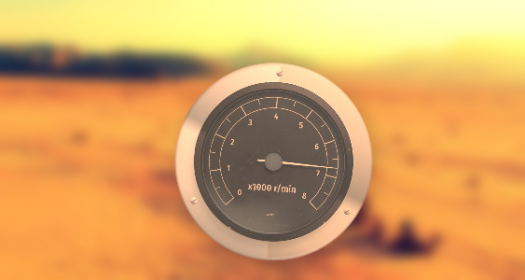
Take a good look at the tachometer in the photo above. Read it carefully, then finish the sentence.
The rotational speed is 6750 rpm
